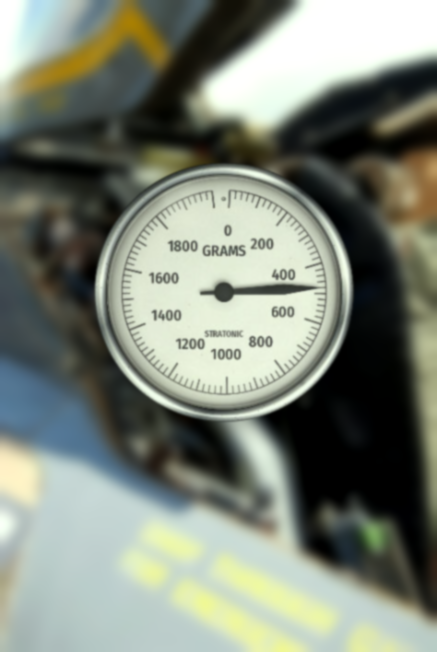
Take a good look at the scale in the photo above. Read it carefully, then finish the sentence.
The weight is 480 g
